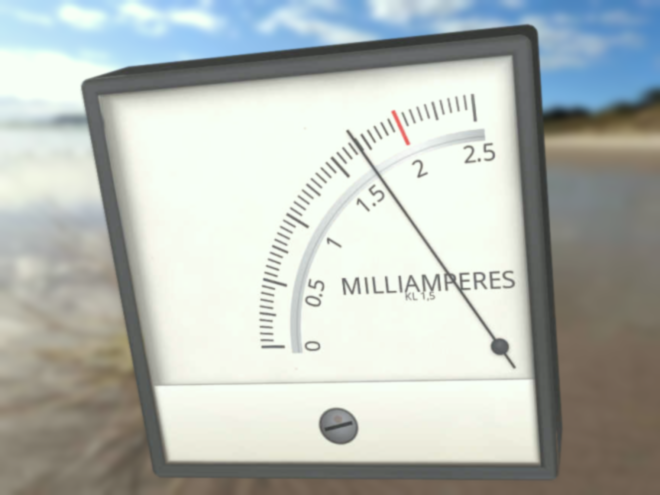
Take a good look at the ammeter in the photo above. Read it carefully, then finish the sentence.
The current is 1.7 mA
